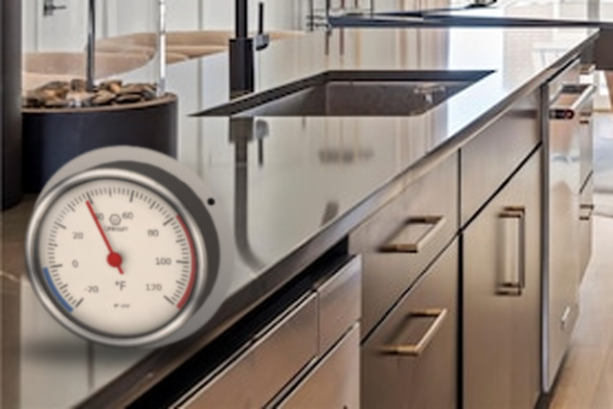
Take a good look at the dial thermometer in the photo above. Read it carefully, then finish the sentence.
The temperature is 40 °F
